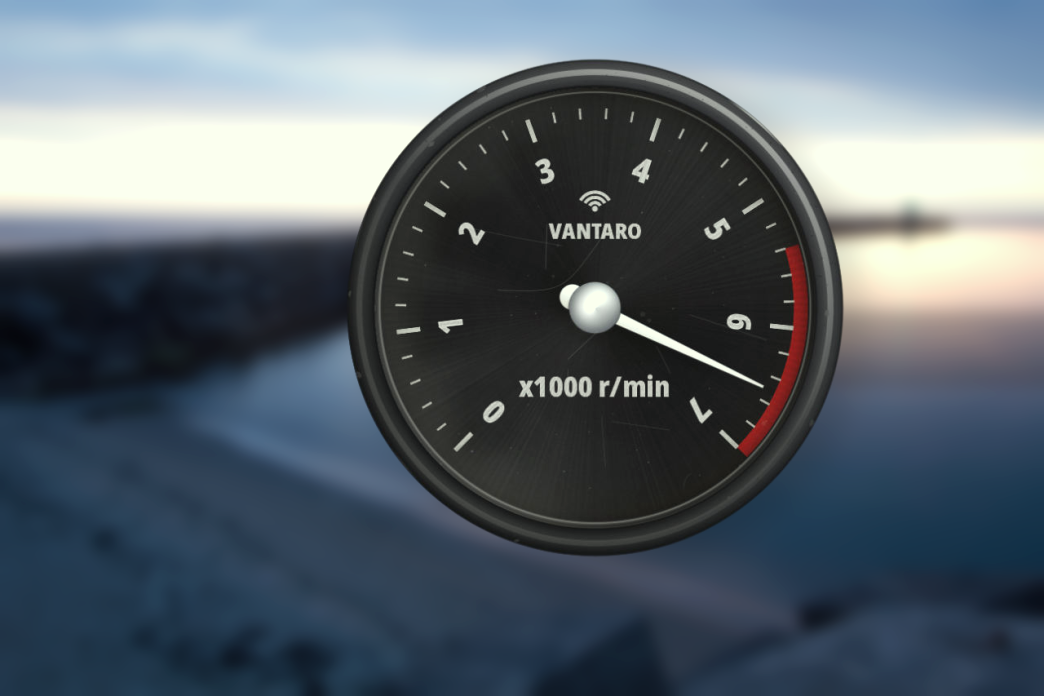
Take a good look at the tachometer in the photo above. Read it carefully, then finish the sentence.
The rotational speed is 6500 rpm
